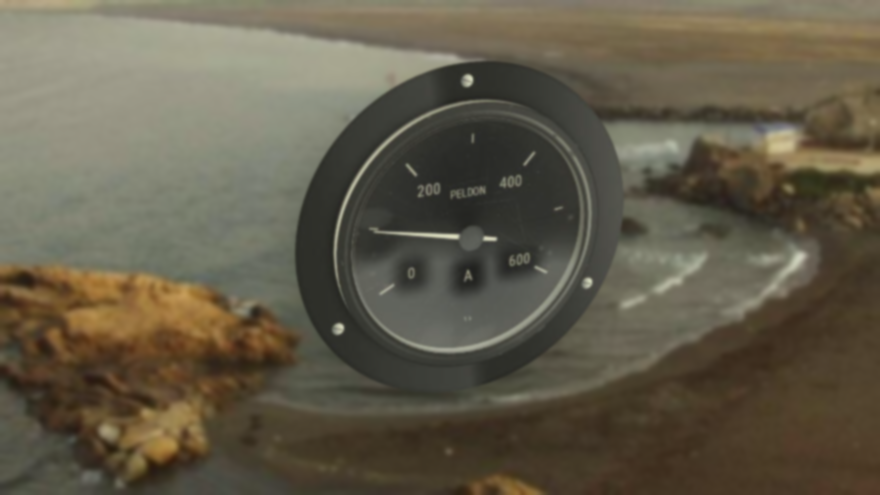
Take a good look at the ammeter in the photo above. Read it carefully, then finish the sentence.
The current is 100 A
